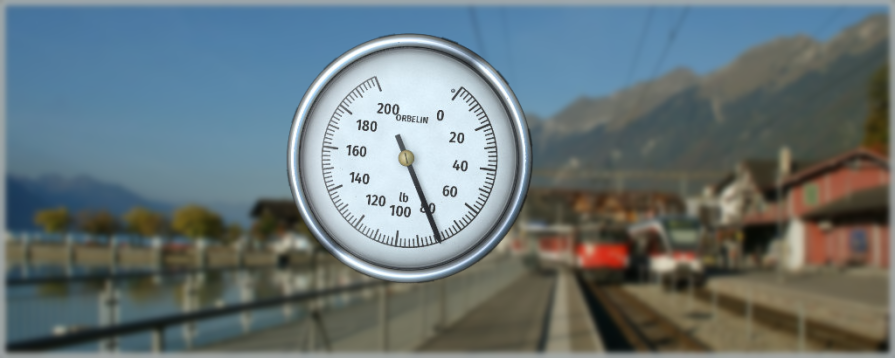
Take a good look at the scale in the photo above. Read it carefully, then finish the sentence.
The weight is 80 lb
